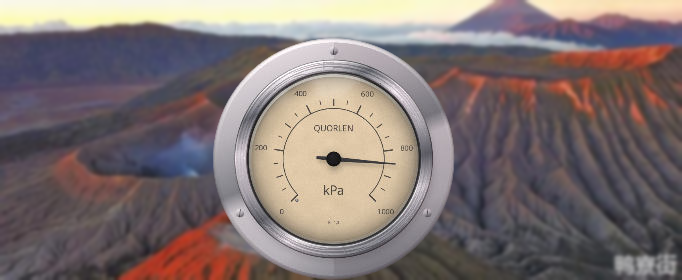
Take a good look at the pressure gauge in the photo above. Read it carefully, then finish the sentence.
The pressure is 850 kPa
